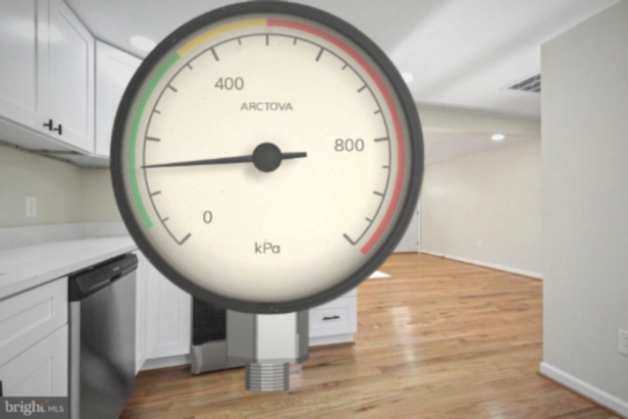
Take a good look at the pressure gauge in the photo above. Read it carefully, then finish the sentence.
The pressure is 150 kPa
